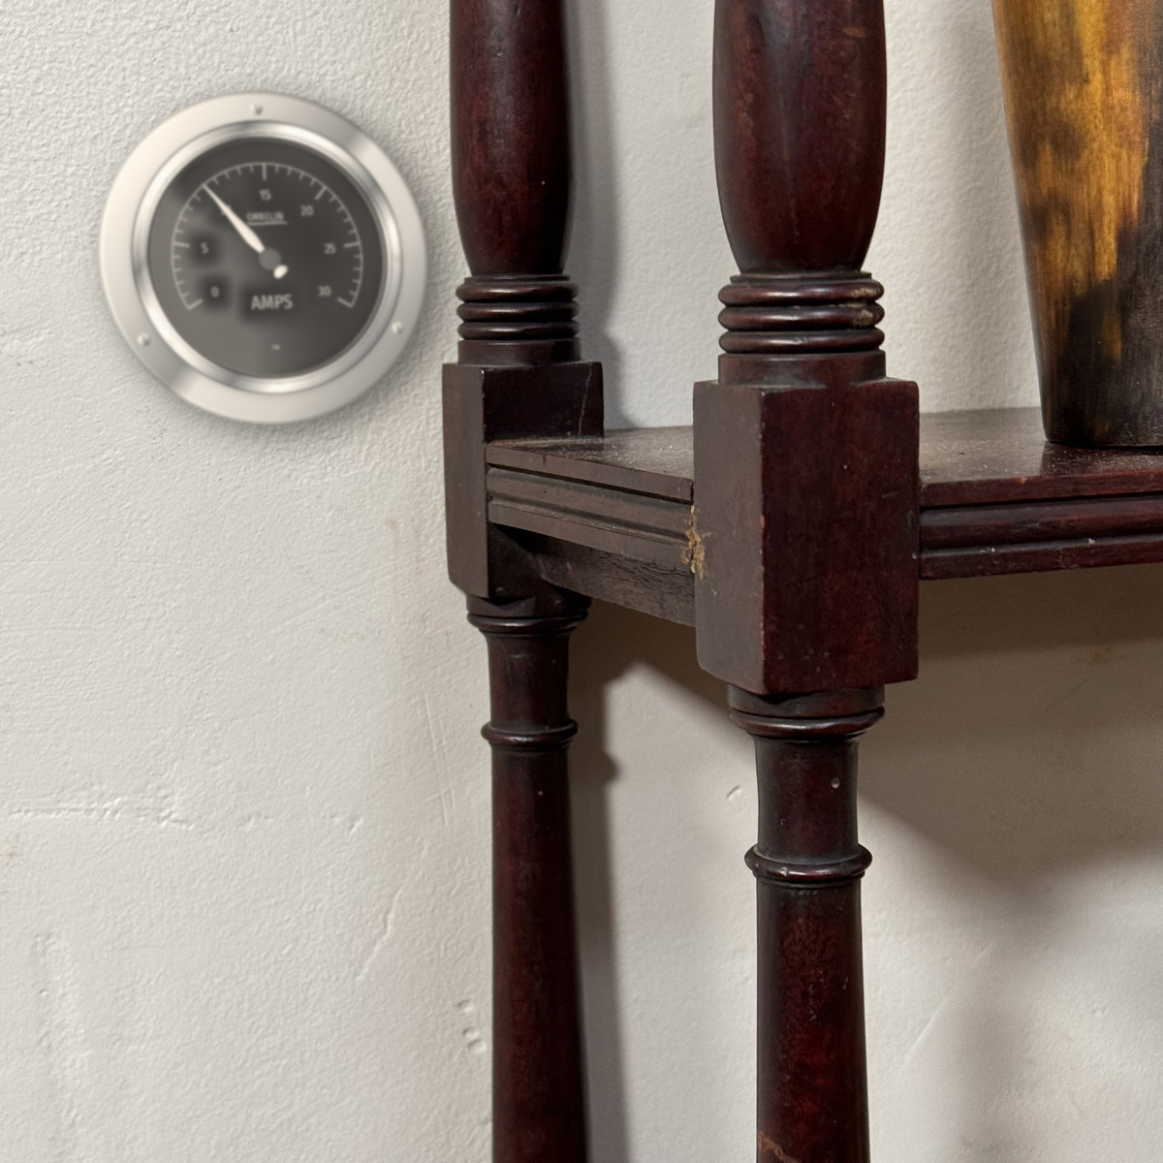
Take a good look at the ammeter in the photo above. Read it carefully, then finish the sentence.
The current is 10 A
